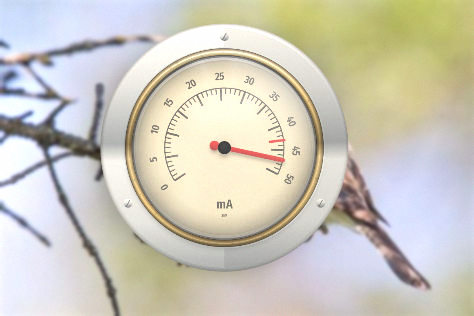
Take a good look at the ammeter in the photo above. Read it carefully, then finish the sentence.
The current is 47 mA
